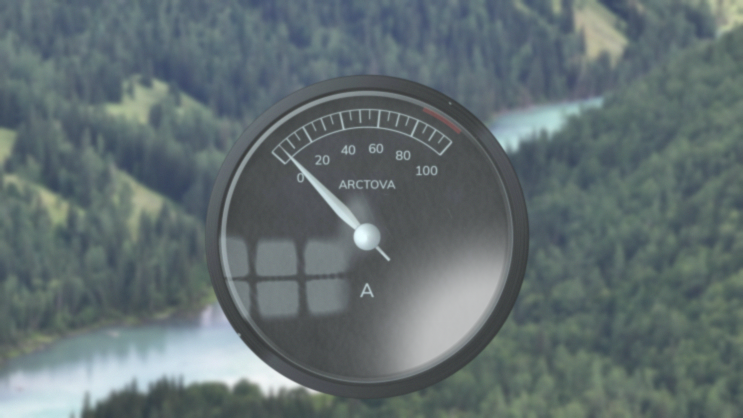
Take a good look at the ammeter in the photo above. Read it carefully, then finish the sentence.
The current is 5 A
